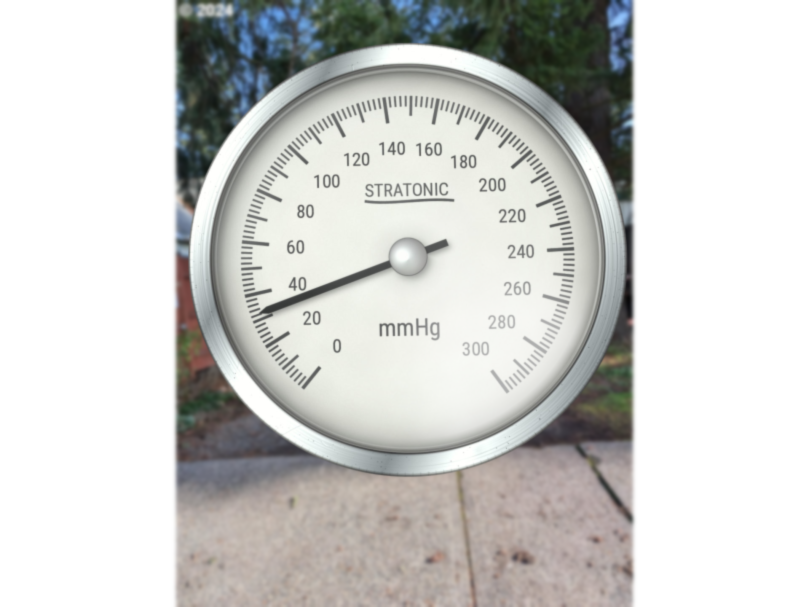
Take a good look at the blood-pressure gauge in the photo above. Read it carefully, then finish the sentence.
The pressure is 32 mmHg
